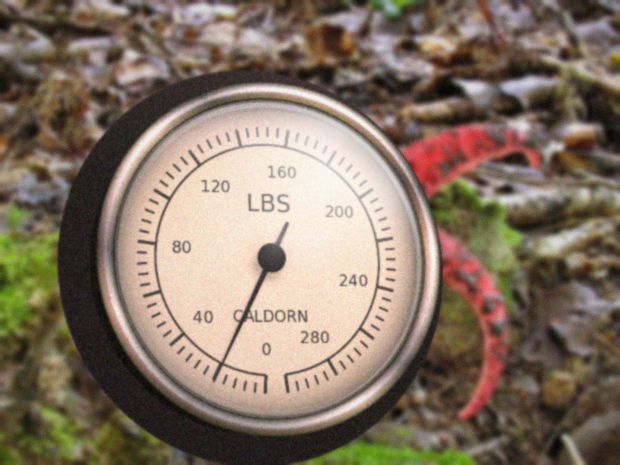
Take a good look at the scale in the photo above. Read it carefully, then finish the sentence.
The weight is 20 lb
